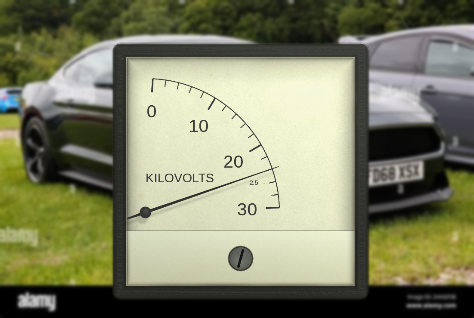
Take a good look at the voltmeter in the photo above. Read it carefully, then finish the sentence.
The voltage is 24 kV
